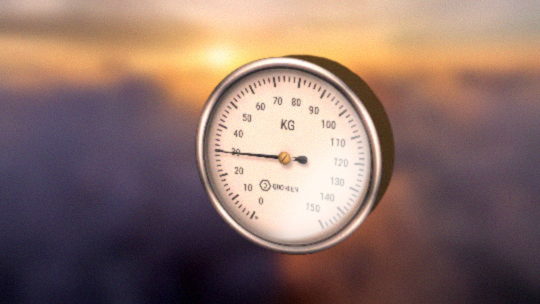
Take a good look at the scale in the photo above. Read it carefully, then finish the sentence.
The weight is 30 kg
